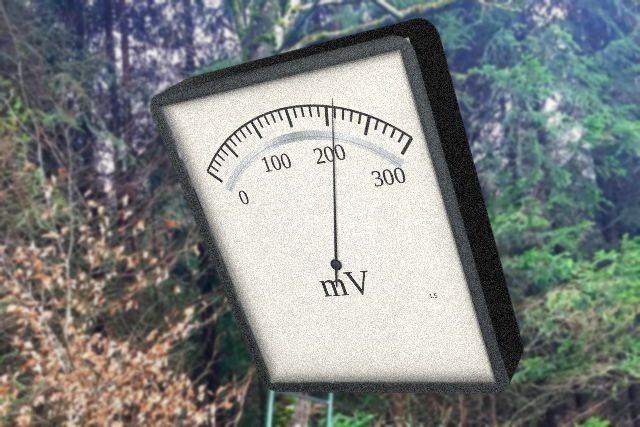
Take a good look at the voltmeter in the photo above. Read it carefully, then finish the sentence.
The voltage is 210 mV
